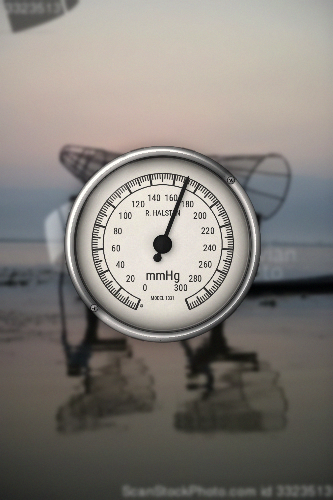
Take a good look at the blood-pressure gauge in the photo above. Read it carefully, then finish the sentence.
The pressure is 170 mmHg
